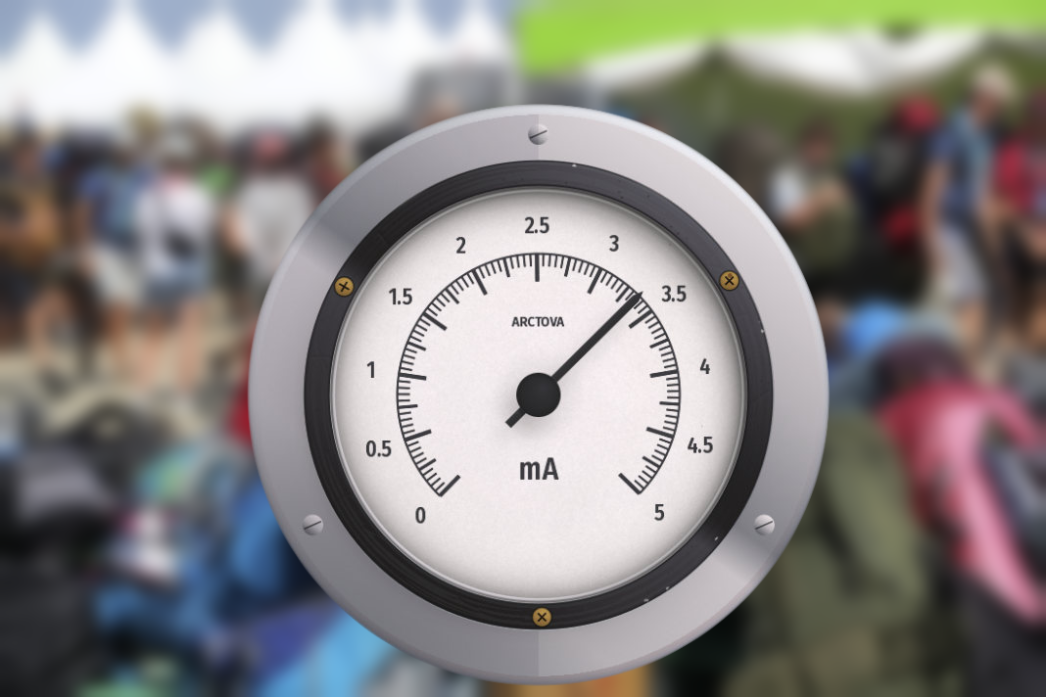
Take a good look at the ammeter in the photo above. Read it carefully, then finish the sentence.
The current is 3.35 mA
